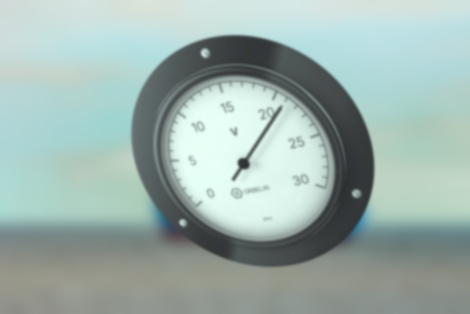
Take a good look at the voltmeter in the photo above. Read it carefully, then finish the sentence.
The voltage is 21 V
